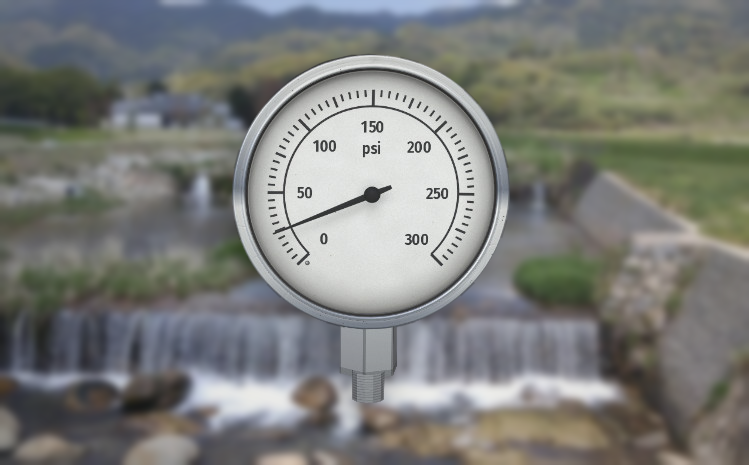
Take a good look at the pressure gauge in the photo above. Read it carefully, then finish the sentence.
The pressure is 25 psi
